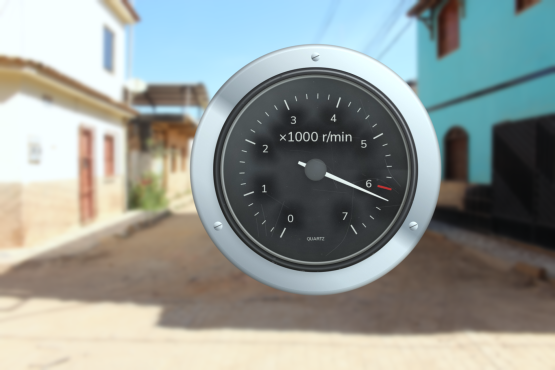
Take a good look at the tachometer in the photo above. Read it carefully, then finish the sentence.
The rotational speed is 6200 rpm
